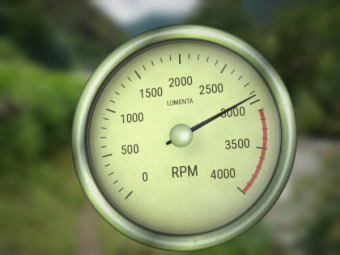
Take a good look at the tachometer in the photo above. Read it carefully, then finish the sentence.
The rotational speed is 2950 rpm
